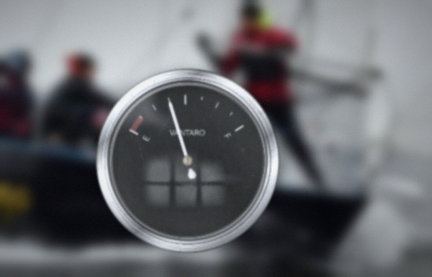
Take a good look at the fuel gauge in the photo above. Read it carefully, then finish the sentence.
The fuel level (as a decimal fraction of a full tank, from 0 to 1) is 0.375
